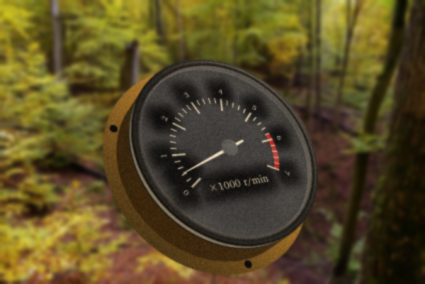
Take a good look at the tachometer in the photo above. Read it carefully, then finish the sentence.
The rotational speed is 400 rpm
